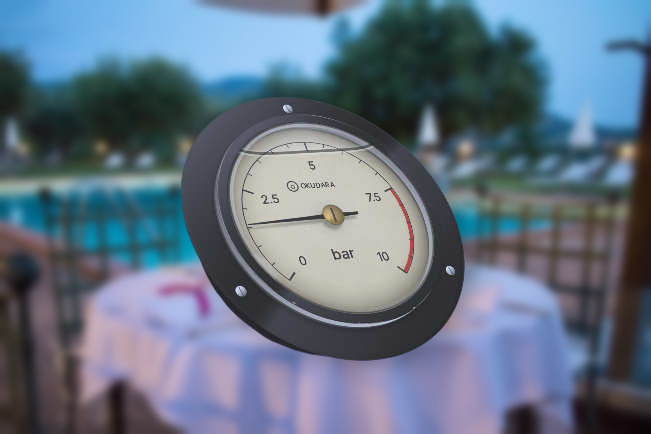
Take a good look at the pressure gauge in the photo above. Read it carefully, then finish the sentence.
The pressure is 1.5 bar
